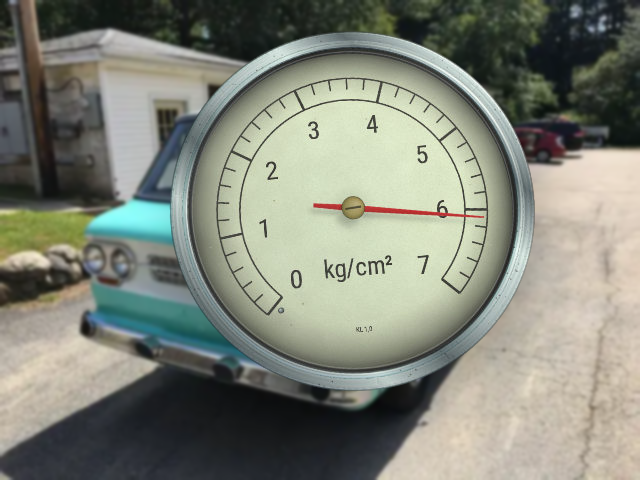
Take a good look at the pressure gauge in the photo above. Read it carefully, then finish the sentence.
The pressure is 6.1 kg/cm²
